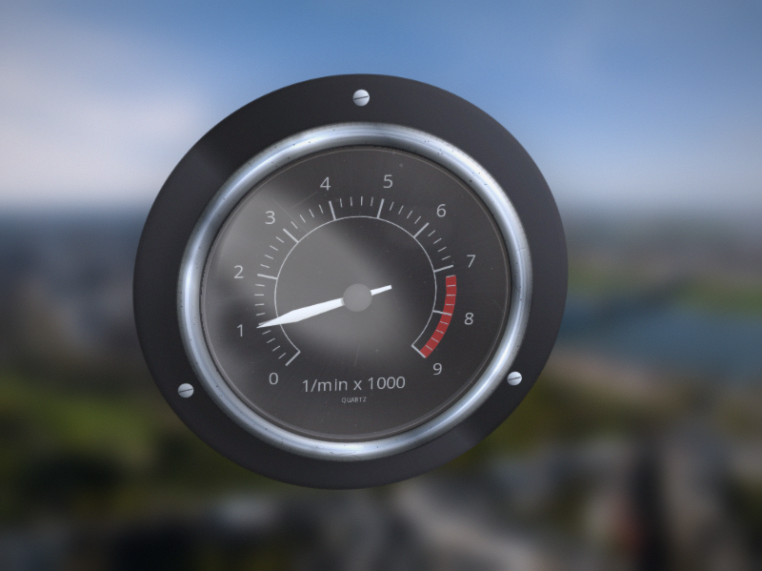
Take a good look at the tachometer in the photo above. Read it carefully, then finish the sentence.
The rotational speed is 1000 rpm
